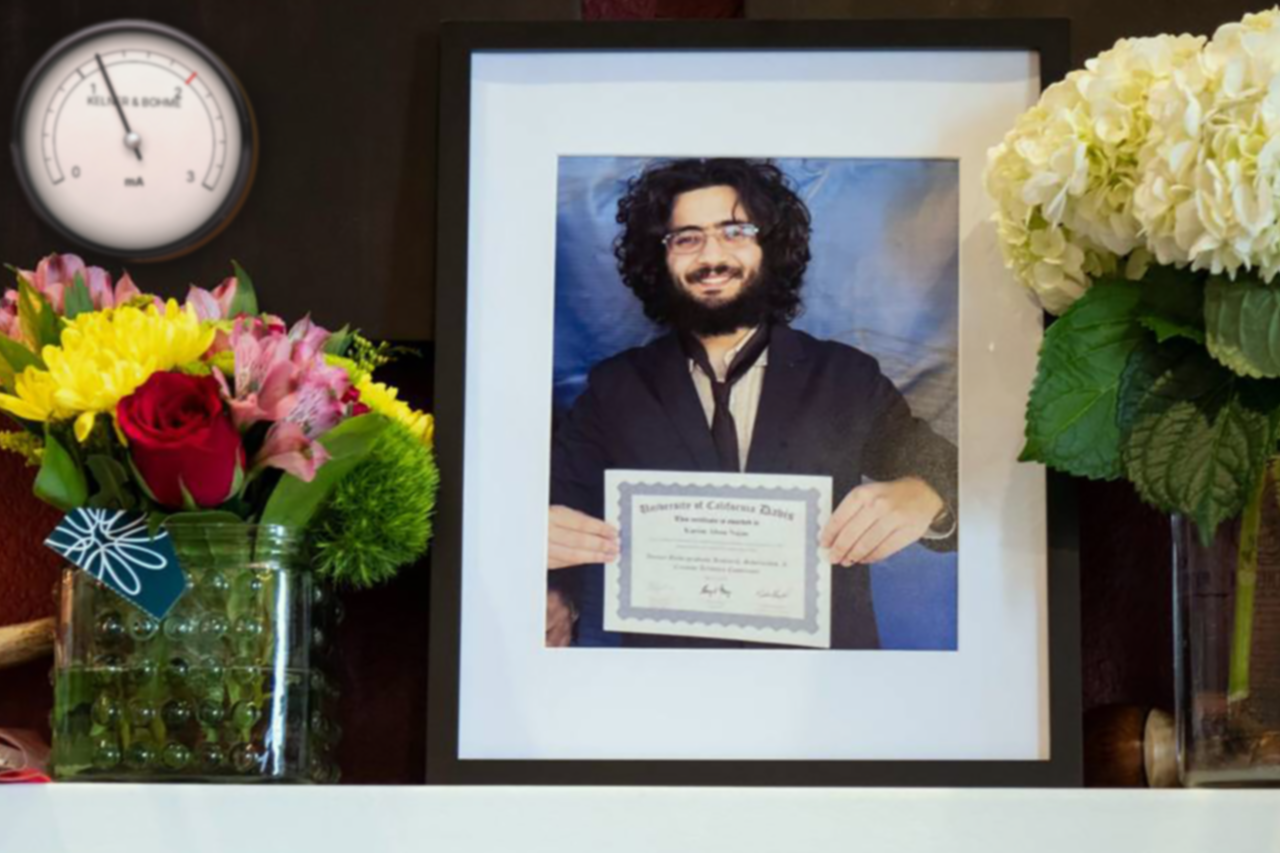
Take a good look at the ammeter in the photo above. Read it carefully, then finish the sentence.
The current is 1.2 mA
